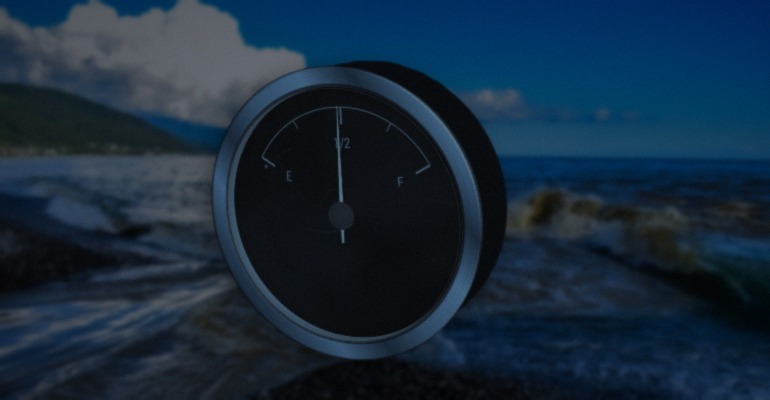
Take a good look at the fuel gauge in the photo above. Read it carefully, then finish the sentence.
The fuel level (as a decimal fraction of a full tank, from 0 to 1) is 0.5
